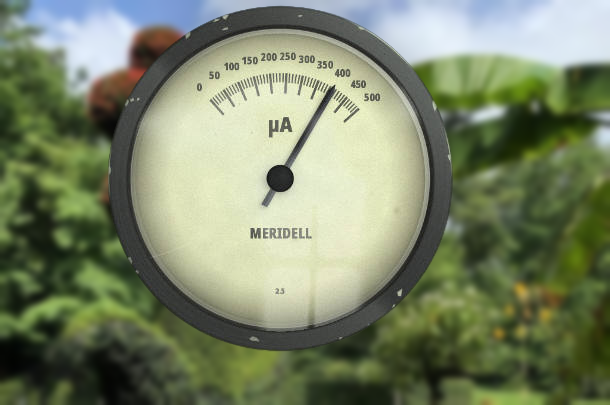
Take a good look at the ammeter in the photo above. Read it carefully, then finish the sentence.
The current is 400 µA
